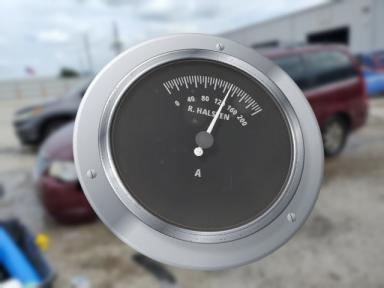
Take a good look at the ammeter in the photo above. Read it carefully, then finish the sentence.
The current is 130 A
